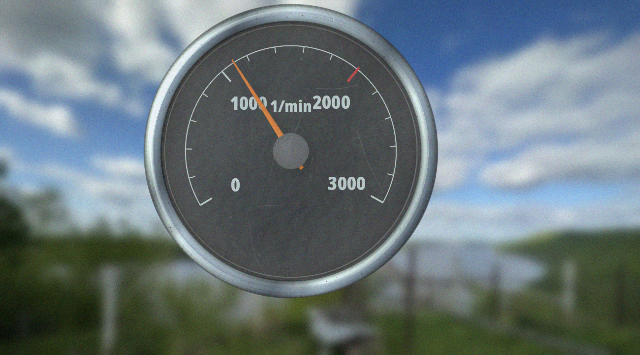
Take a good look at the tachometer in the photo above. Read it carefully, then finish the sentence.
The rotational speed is 1100 rpm
